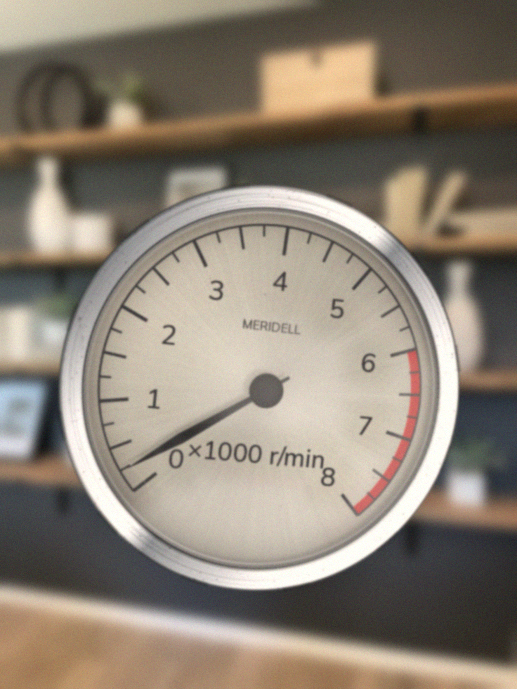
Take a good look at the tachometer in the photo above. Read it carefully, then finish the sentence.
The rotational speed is 250 rpm
